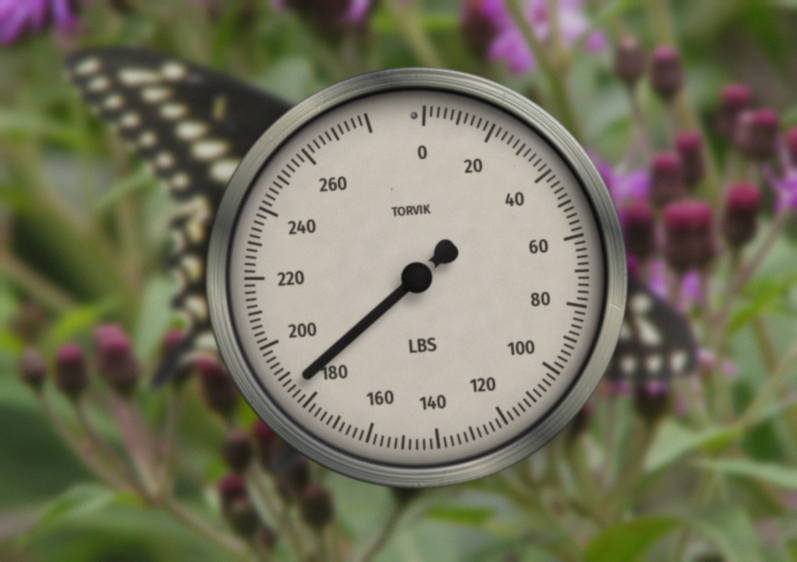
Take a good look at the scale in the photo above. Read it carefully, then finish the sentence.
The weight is 186 lb
